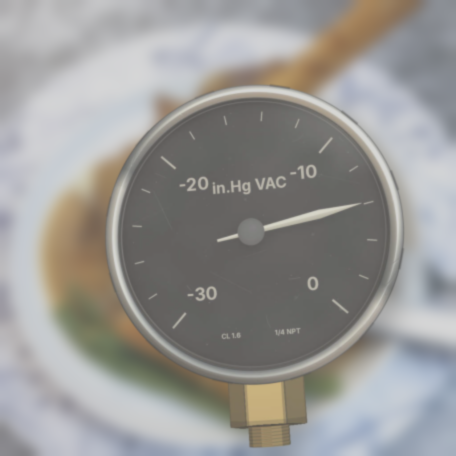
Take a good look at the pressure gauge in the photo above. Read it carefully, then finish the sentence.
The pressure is -6 inHg
